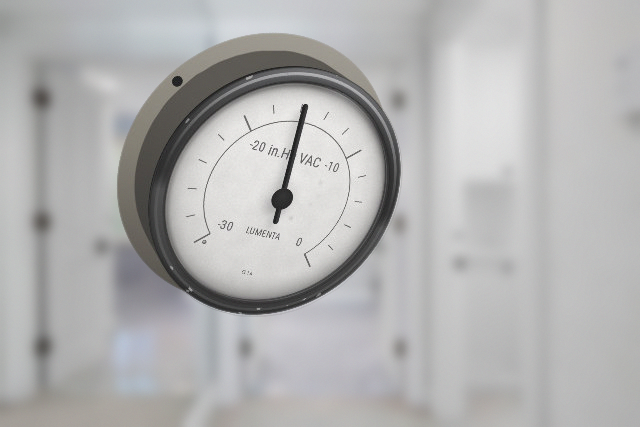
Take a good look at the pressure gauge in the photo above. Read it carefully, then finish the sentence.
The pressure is -16 inHg
